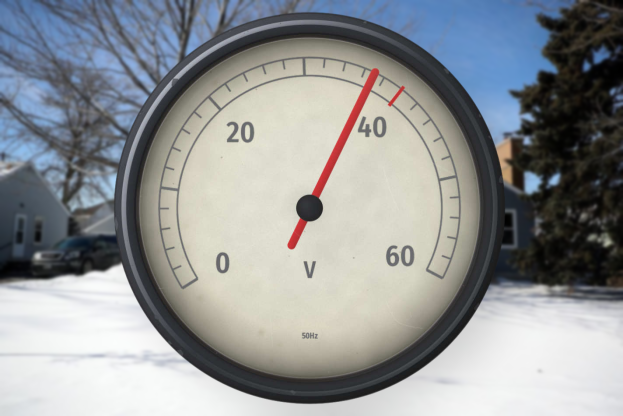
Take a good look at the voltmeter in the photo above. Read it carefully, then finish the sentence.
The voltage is 37 V
